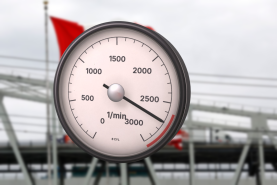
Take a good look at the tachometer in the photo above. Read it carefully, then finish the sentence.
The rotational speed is 2700 rpm
